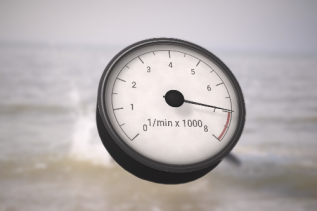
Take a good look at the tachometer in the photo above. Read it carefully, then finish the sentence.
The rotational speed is 7000 rpm
